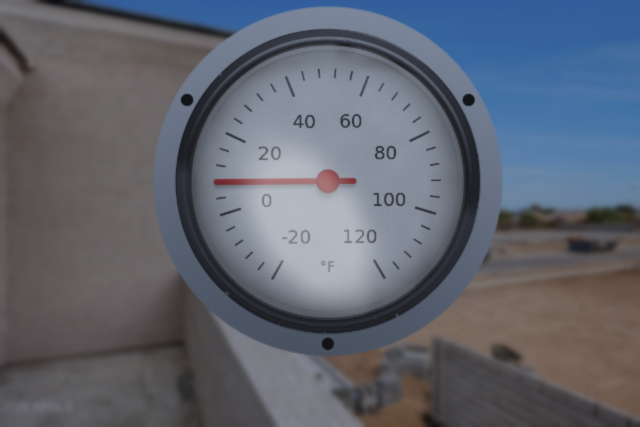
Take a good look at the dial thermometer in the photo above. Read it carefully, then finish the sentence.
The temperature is 8 °F
